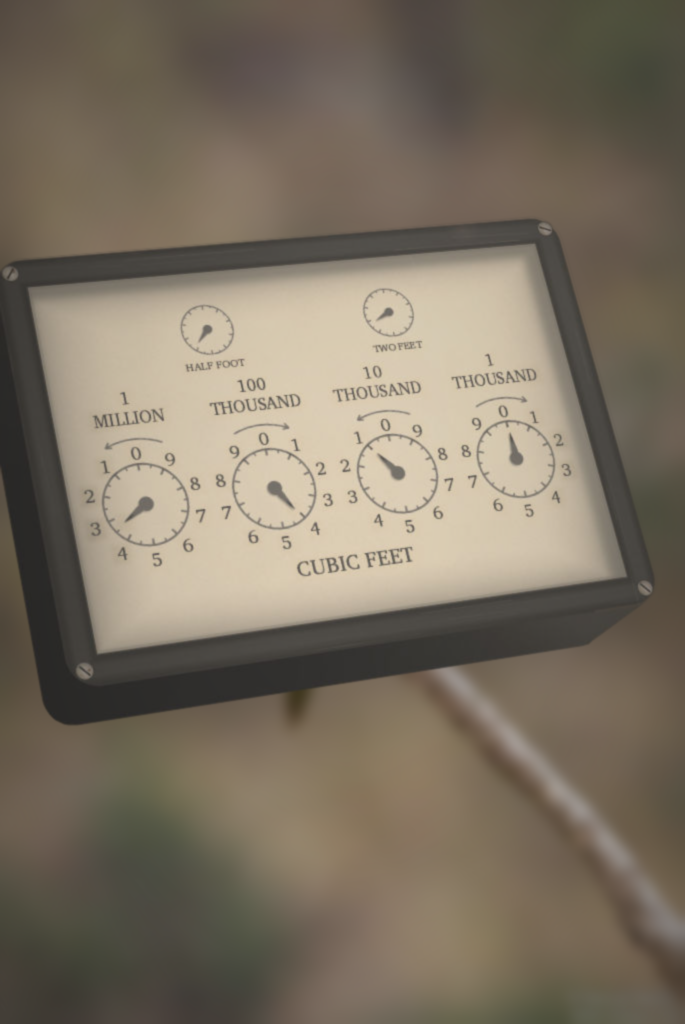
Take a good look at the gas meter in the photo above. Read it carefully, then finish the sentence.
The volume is 341000 ft³
